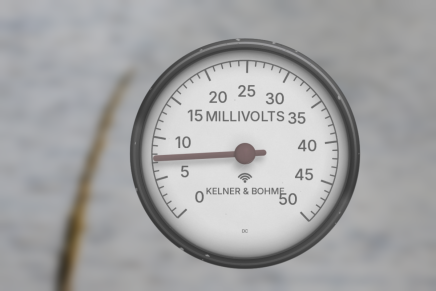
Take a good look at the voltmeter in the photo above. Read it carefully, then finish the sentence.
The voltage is 7.5 mV
